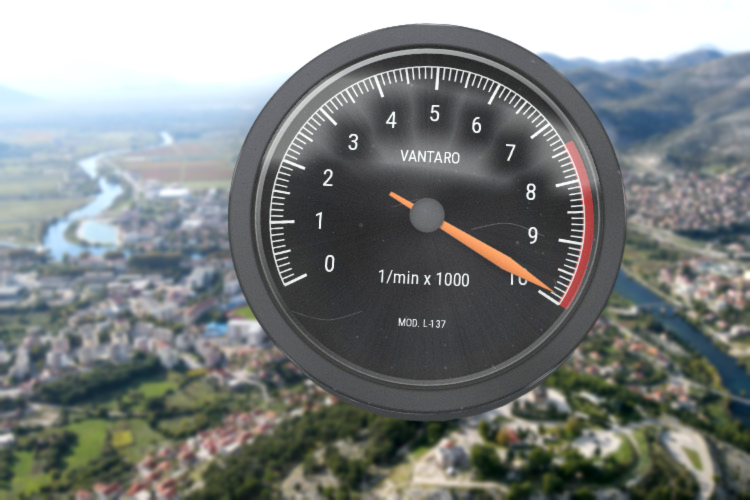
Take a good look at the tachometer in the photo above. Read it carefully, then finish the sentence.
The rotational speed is 9900 rpm
